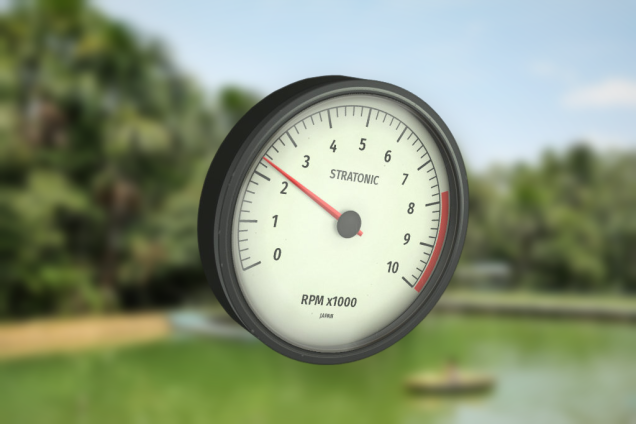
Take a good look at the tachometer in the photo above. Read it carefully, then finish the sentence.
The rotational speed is 2300 rpm
